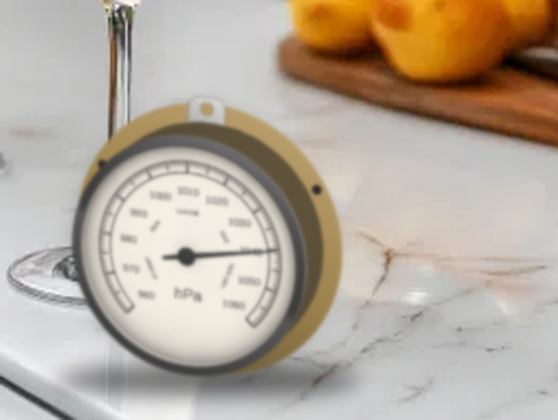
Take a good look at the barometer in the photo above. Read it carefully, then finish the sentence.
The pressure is 1040 hPa
